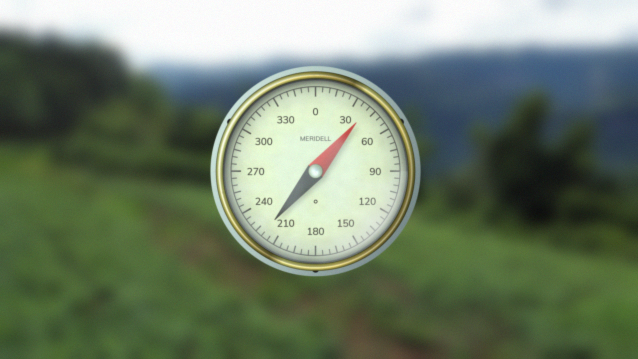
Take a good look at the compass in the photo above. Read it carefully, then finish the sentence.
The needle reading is 40 °
